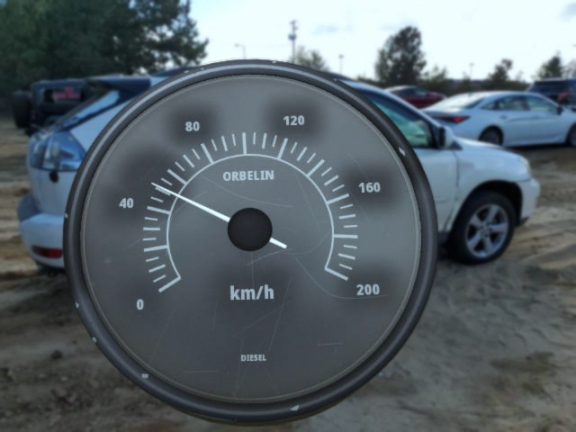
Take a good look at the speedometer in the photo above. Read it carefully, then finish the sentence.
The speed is 50 km/h
